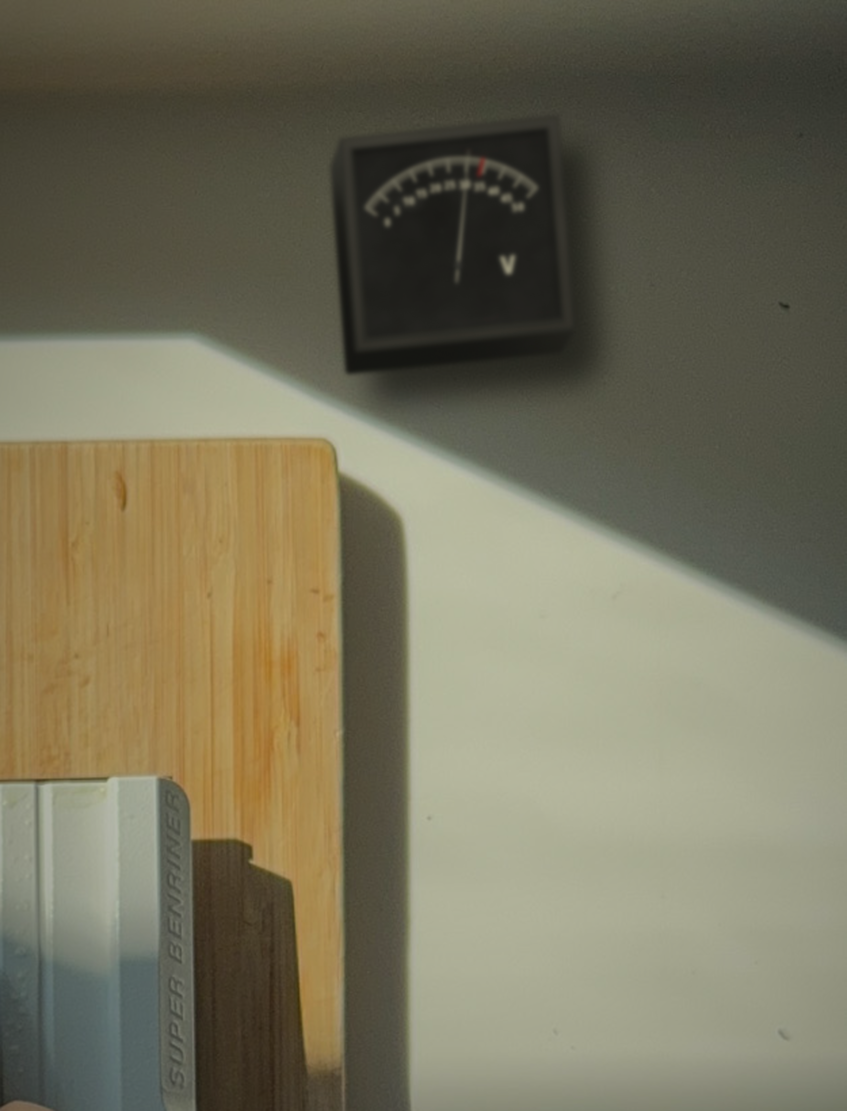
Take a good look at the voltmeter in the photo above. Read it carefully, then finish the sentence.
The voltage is 30 V
